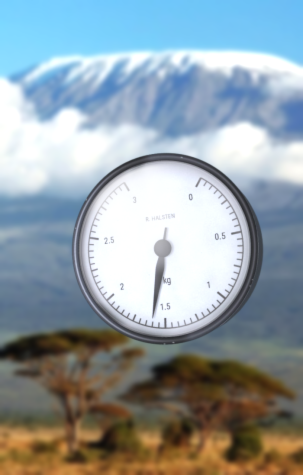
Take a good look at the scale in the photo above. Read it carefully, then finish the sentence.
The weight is 1.6 kg
